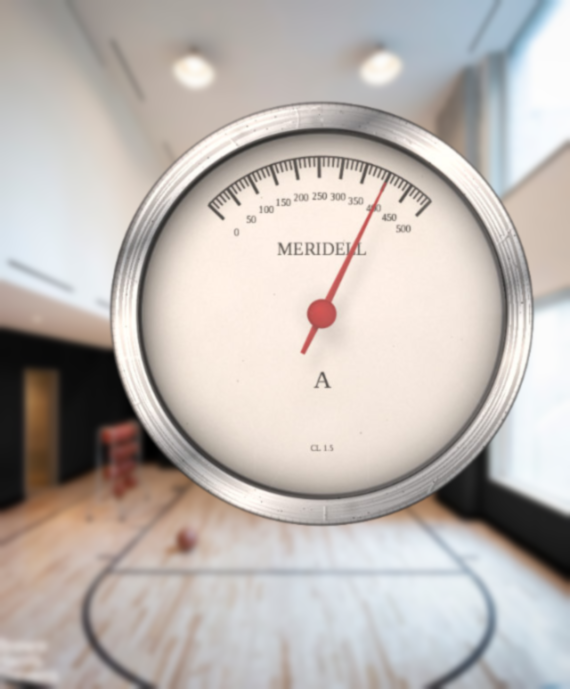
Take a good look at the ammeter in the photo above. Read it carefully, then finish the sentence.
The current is 400 A
